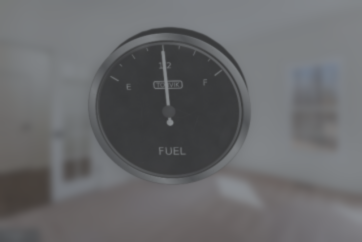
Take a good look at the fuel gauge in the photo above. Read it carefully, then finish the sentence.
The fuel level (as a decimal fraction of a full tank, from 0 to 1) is 0.5
